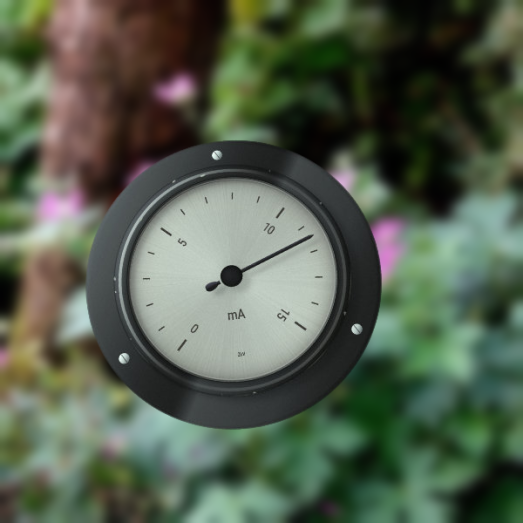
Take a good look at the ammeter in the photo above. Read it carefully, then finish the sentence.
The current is 11.5 mA
